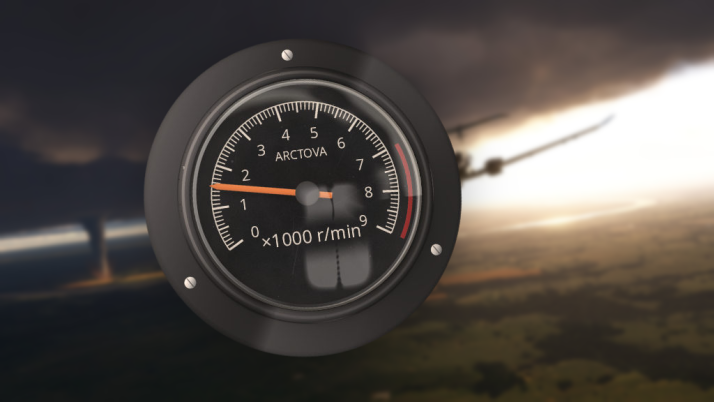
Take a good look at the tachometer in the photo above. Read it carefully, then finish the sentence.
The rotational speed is 1500 rpm
